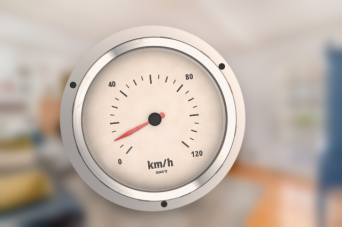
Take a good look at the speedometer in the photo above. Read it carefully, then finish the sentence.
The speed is 10 km/h
